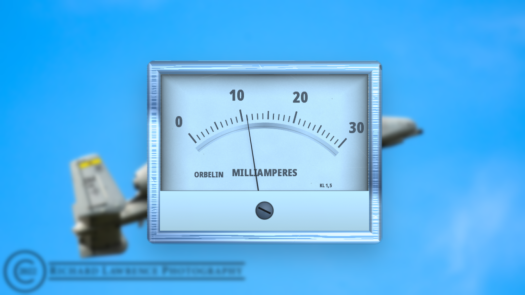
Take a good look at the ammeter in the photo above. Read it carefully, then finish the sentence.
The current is 11 mA
